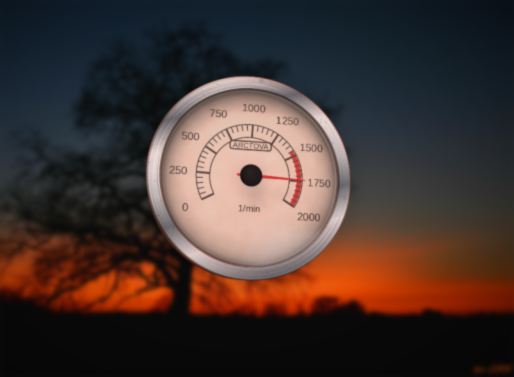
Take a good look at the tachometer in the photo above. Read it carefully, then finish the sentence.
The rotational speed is 1750 rpm
